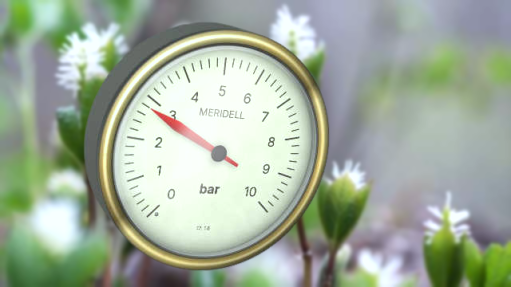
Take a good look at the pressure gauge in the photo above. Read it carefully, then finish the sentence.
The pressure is 2.8 bar
